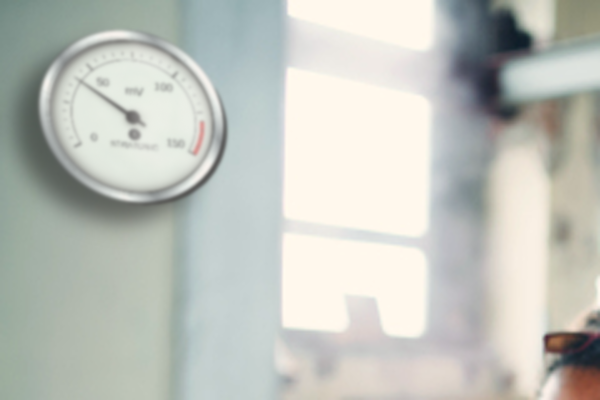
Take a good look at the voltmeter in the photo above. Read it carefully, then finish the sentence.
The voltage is 40 mV
